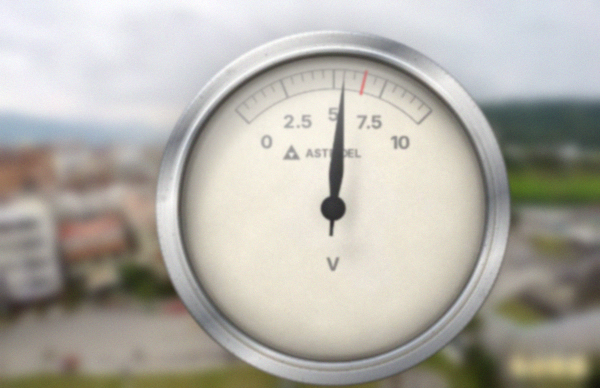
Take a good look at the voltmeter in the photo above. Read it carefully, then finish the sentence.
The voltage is 5.5 V
